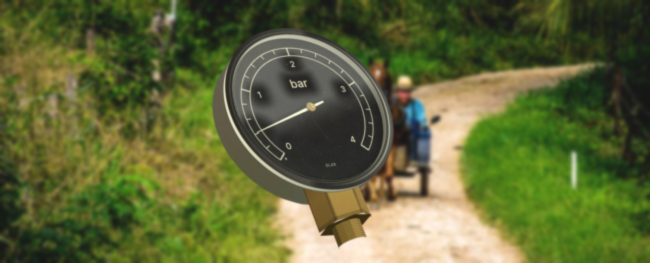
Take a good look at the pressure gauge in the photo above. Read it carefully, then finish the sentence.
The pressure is 0.4 bar
